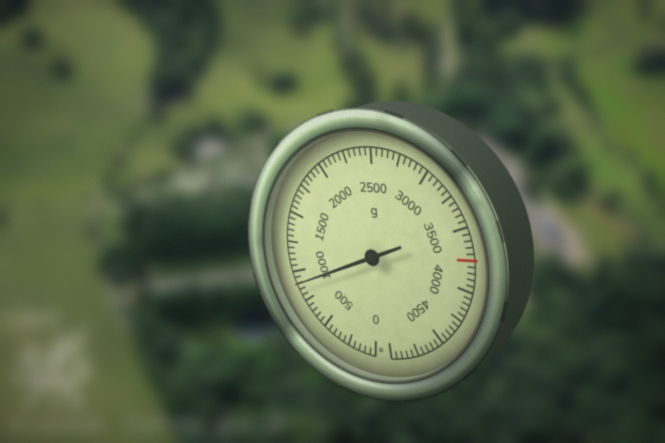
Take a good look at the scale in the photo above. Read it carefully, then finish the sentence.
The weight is 900 g
